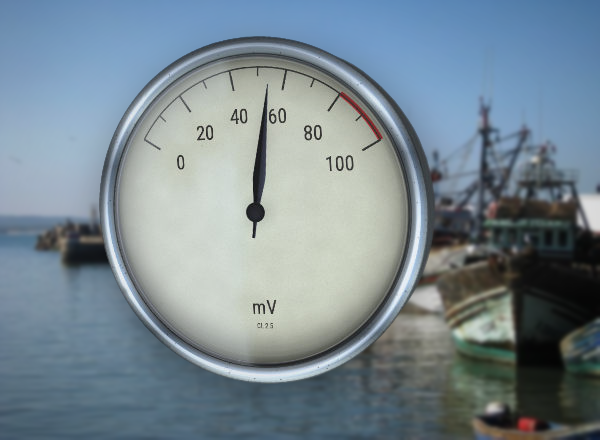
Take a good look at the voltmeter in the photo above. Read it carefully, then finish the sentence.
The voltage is 55 mV
